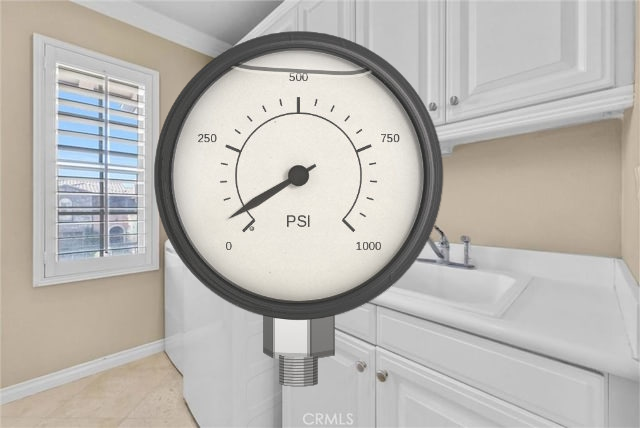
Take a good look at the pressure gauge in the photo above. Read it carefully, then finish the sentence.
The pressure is 50 psi
